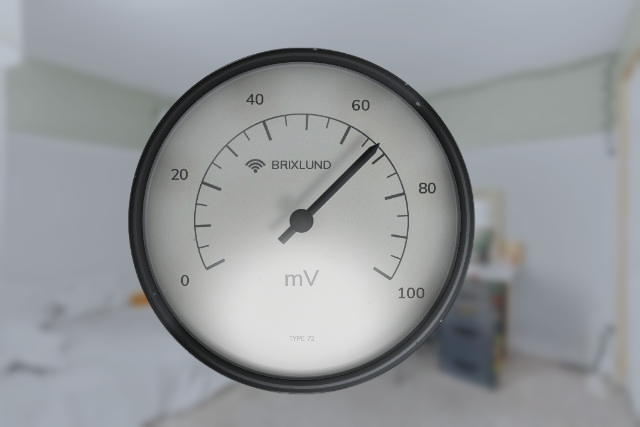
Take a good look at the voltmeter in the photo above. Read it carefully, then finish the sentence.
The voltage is 67.5 mV
